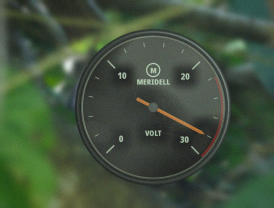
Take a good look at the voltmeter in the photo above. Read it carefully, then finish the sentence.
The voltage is 28 V
